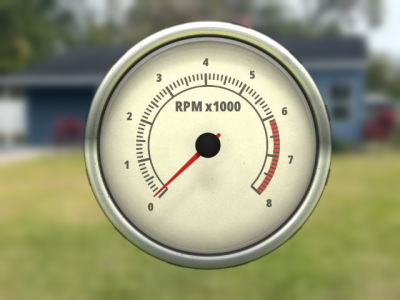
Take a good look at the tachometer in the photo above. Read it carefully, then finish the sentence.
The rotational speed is 100 rpm
